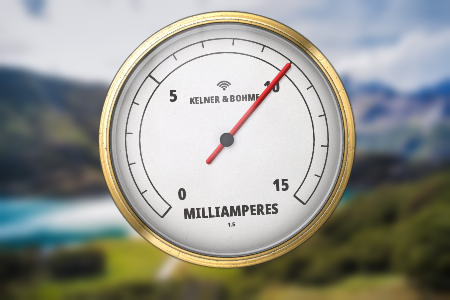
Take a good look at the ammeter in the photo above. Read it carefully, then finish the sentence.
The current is 10 mA
